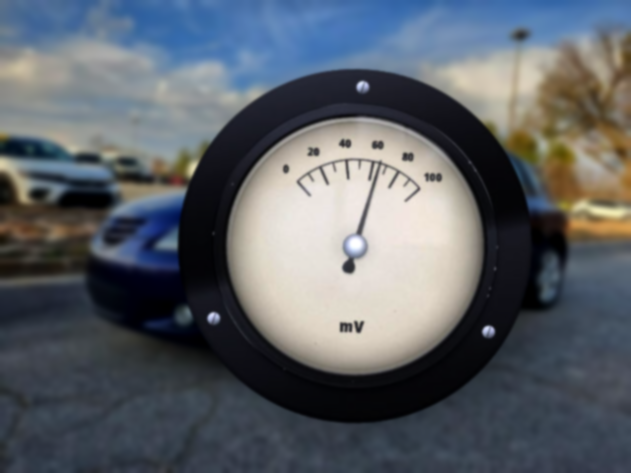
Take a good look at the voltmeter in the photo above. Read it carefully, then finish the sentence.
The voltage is 65 mV
